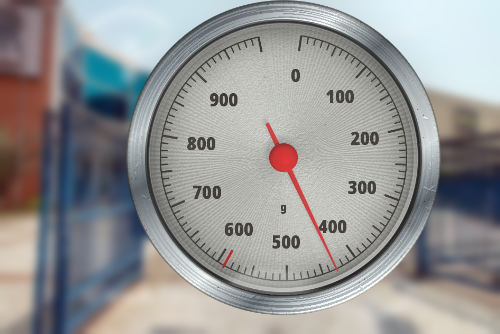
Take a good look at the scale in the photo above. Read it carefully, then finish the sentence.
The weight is 430 g
